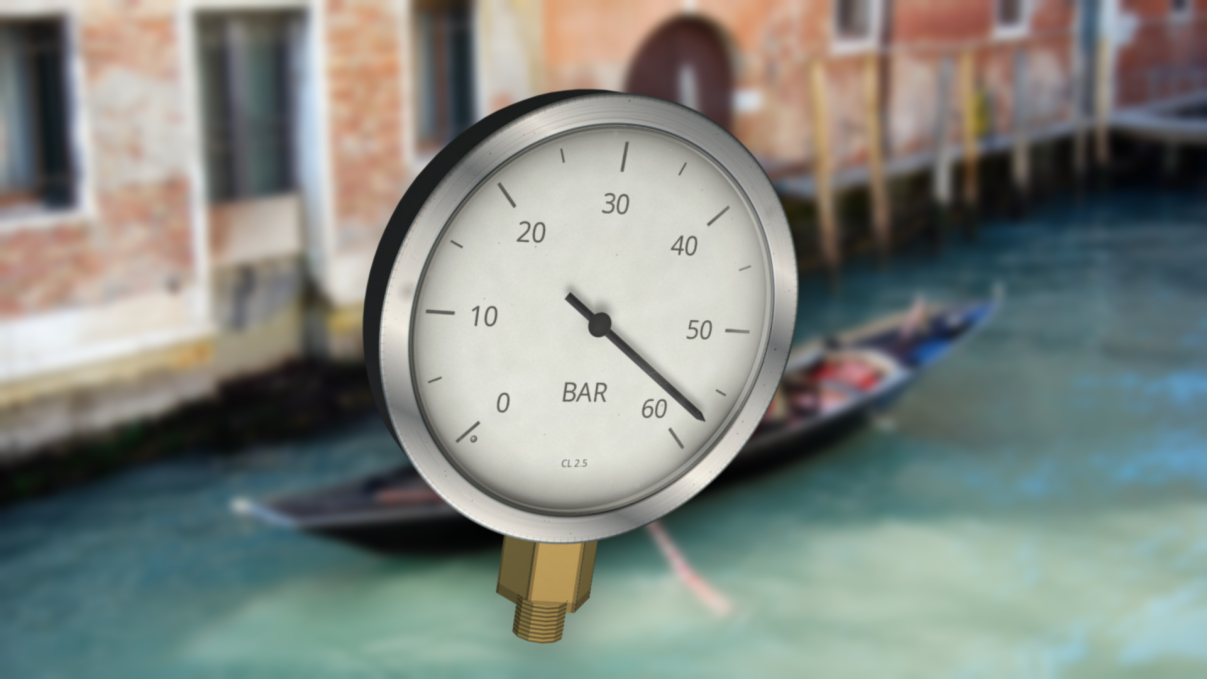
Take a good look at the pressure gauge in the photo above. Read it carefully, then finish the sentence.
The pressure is 57.5 bar
